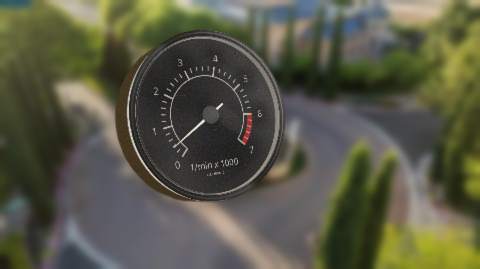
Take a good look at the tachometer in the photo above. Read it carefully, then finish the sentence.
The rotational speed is 400 rpm
